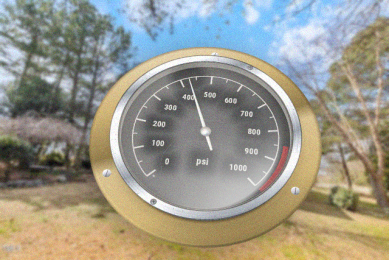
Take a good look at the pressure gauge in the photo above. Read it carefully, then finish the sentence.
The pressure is 425 psi
